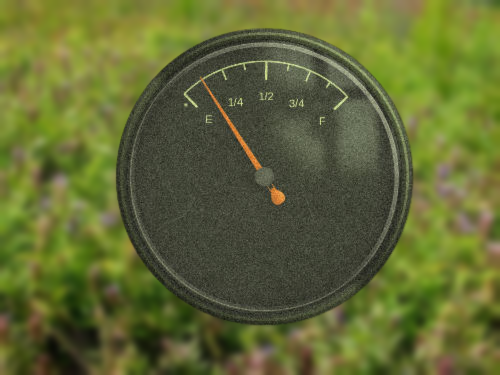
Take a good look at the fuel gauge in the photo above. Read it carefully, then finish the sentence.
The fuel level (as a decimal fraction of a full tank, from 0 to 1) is 0.125
